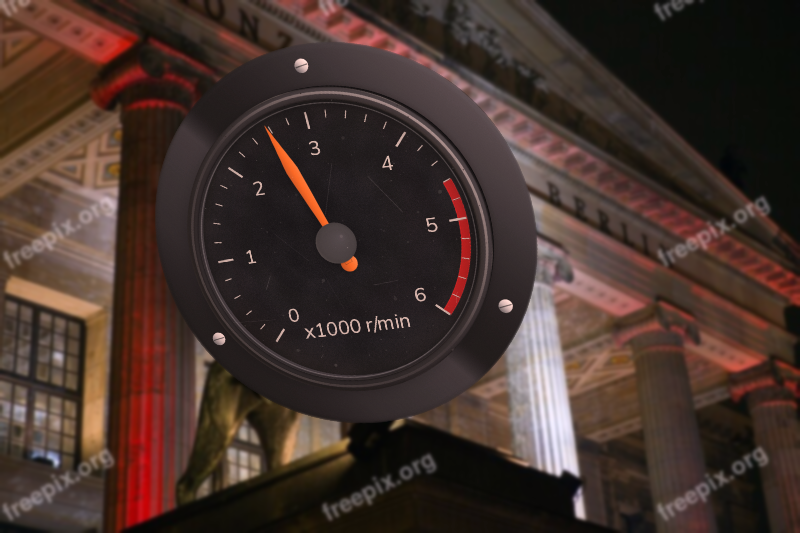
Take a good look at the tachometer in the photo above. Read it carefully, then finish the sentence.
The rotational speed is 2600 rpm
